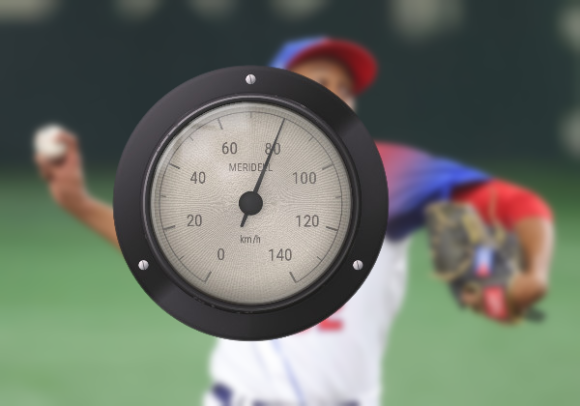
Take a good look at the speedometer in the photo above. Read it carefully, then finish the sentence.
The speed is 80 km/h
